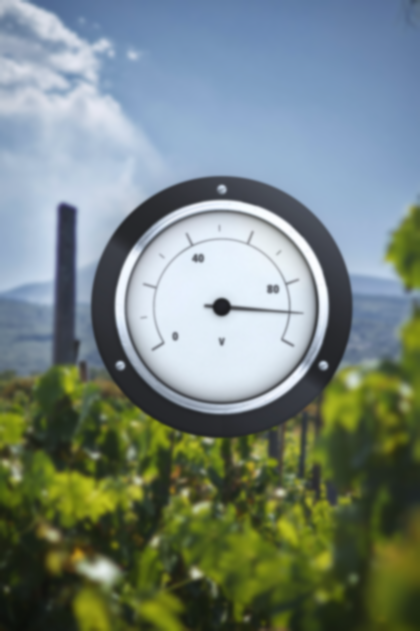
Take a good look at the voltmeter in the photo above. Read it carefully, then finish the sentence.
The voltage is 90 V
